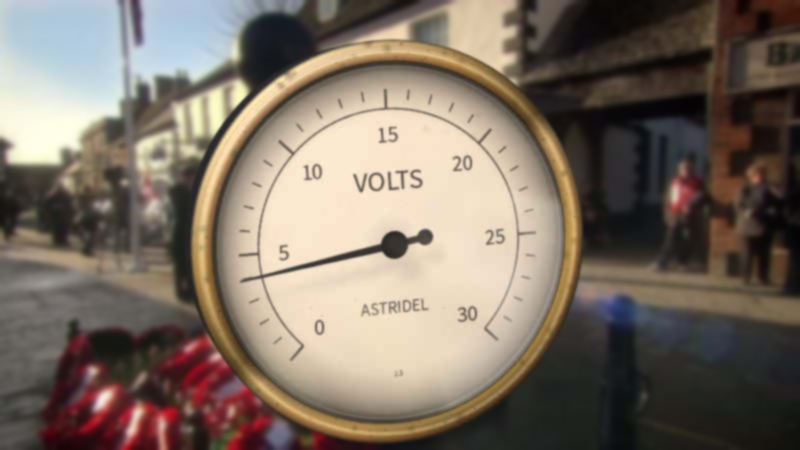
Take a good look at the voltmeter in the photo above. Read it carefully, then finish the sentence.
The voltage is 4 V
